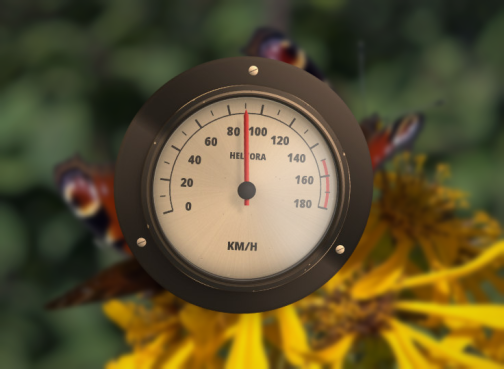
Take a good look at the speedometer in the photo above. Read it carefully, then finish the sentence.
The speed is 90 km/h
